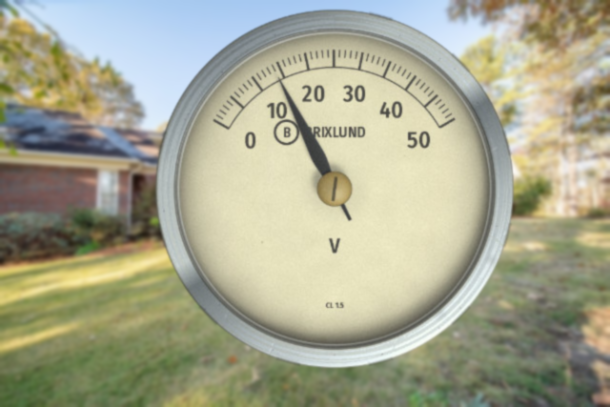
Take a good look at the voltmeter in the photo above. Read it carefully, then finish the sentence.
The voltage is 14 V
